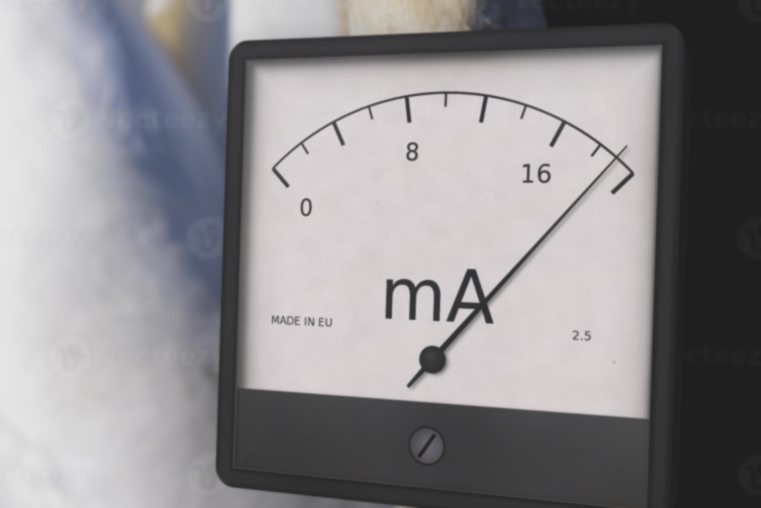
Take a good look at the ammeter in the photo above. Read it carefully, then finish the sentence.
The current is 19 mA
